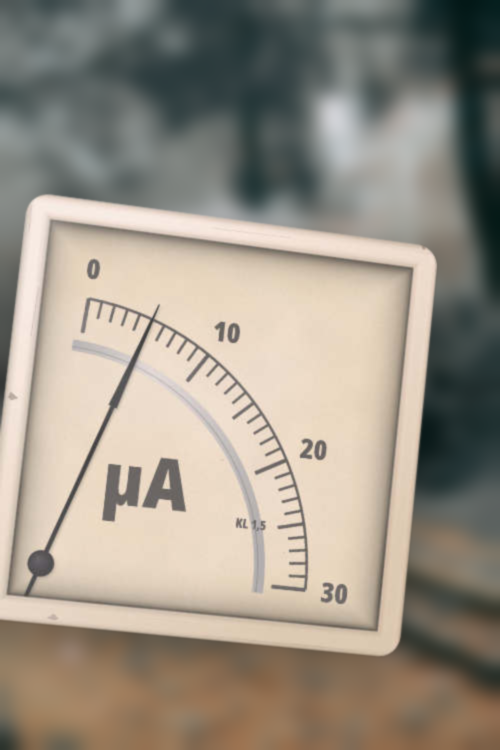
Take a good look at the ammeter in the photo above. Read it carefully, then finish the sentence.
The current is 5 µA
